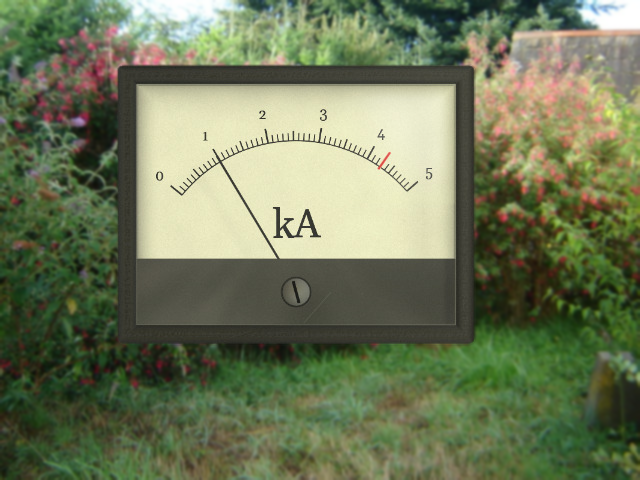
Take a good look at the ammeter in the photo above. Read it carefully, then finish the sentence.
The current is 1 kA
